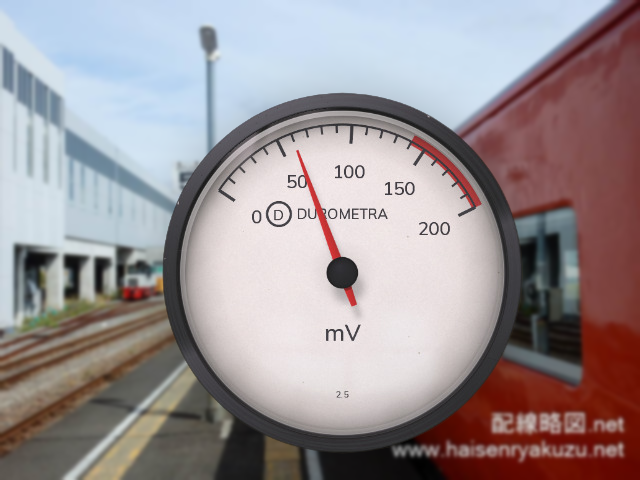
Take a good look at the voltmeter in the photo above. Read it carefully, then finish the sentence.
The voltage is 60 mV
